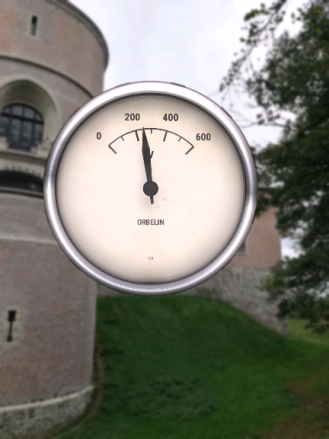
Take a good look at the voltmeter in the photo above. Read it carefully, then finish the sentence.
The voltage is 250 V
